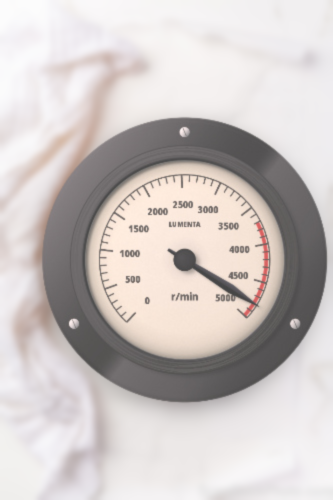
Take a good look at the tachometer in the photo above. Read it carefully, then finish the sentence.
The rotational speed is 4800 rpm
